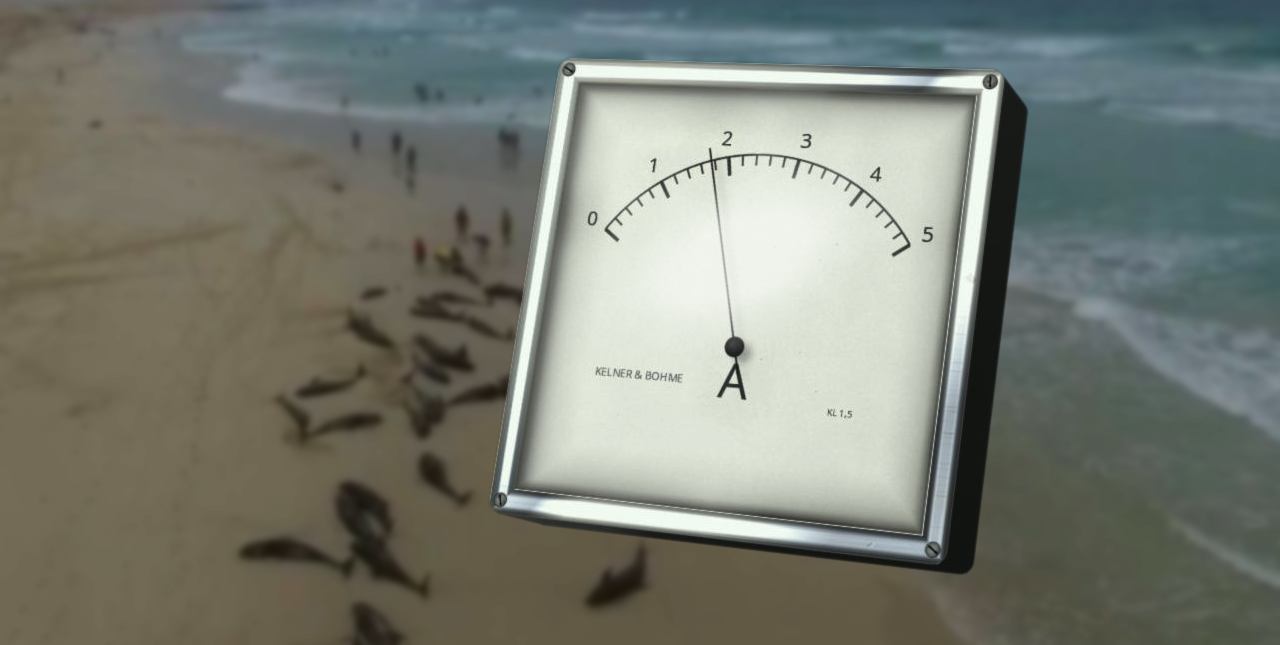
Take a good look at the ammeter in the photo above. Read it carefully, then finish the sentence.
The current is 1.8 A
